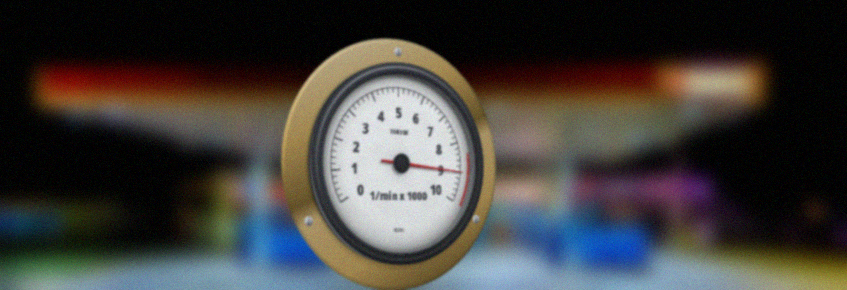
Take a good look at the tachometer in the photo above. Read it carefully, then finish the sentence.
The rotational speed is 9000 rpm
